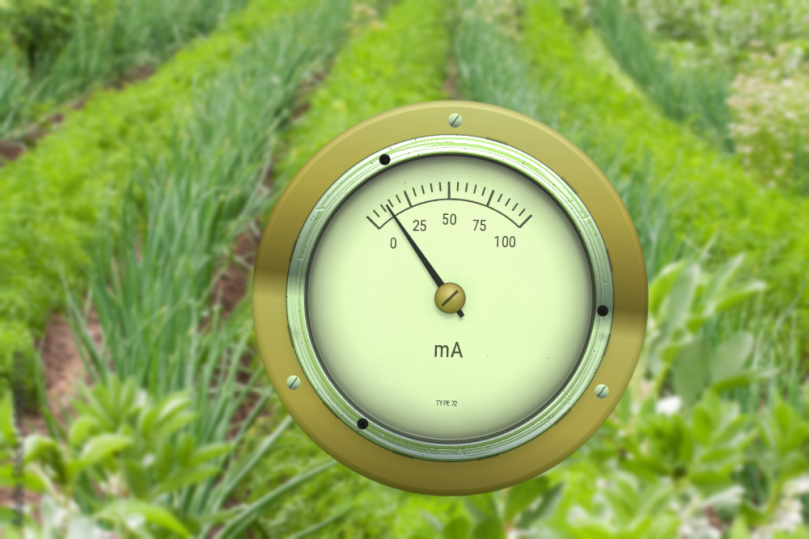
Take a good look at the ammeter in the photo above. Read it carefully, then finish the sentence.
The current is 12.5 mA
